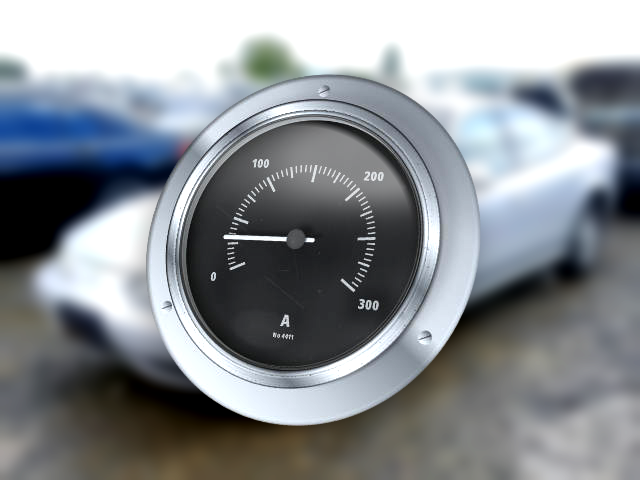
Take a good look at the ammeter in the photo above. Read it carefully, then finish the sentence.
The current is 30 A
